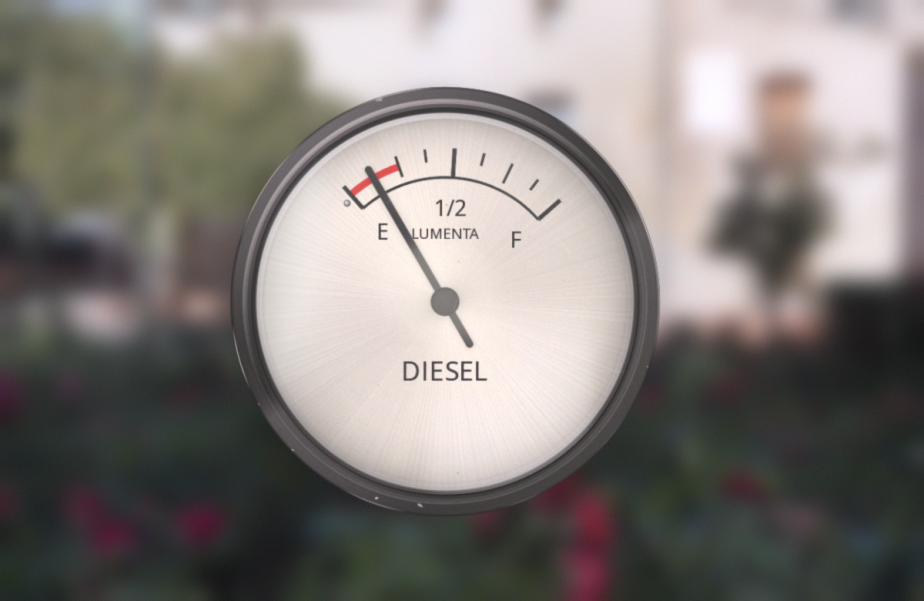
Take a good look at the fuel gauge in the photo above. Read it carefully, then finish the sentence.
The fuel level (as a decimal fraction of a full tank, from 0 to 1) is 0.125
